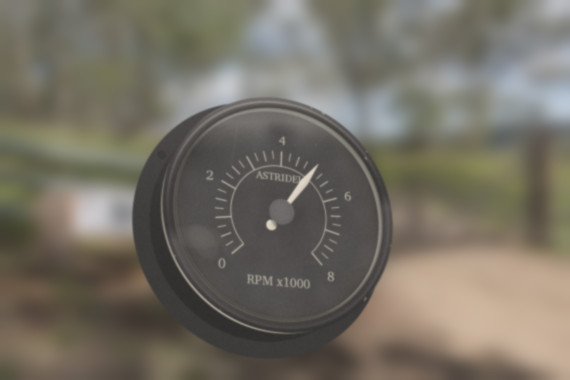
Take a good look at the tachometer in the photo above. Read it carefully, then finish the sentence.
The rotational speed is 5000 rpm
